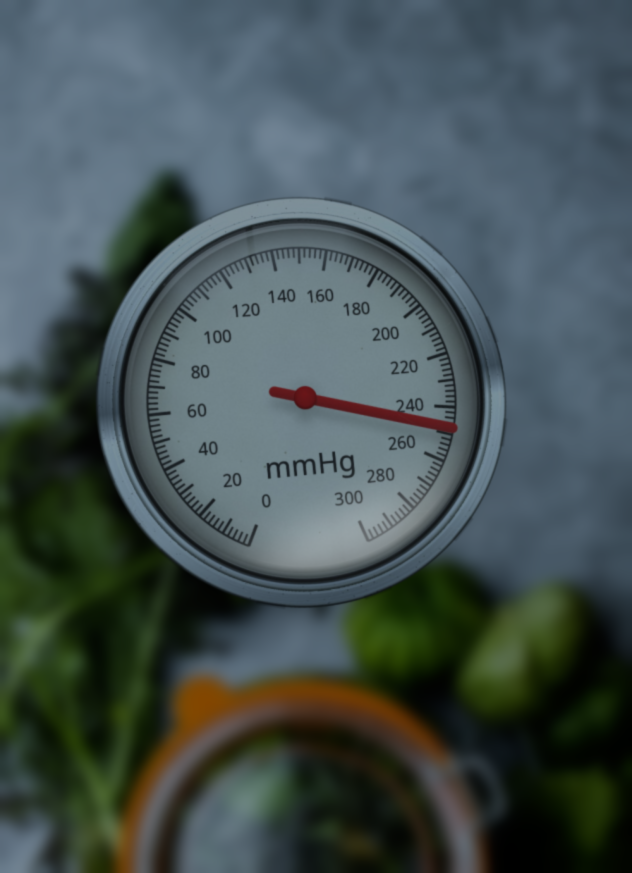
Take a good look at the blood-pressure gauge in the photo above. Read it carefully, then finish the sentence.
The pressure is 248 mmHg
